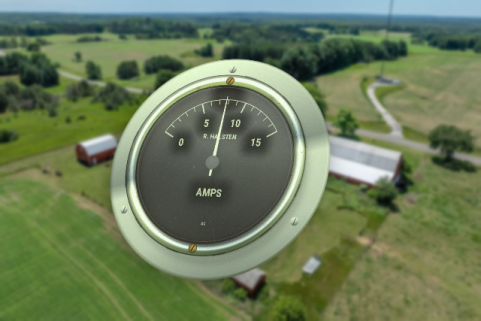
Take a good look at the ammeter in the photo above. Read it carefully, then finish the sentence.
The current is 8 A
